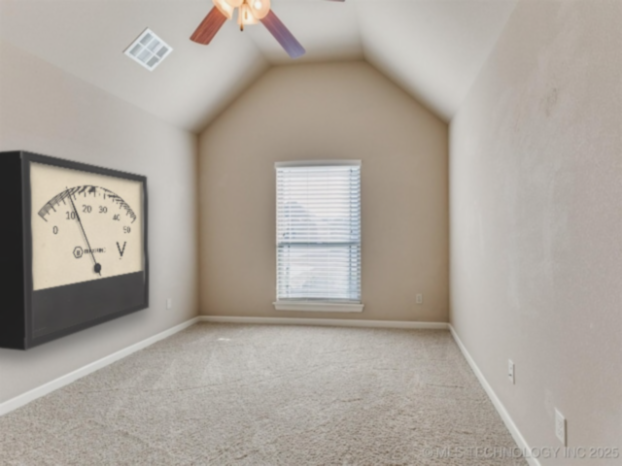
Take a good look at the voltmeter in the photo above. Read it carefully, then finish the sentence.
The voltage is 12.5 V
